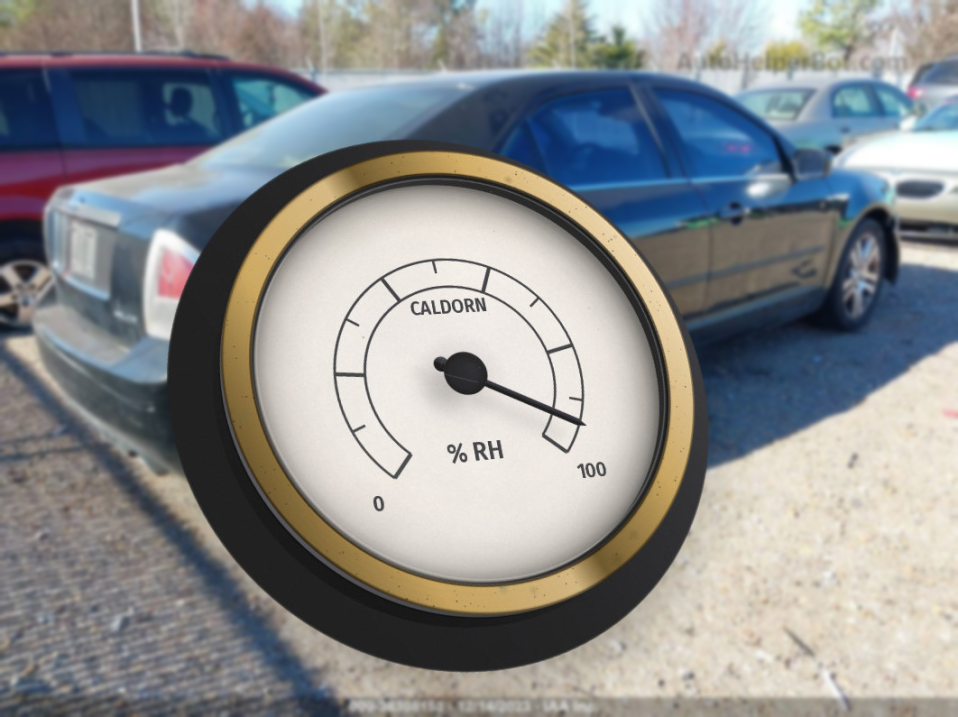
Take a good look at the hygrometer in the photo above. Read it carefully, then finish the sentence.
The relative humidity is 95 %
